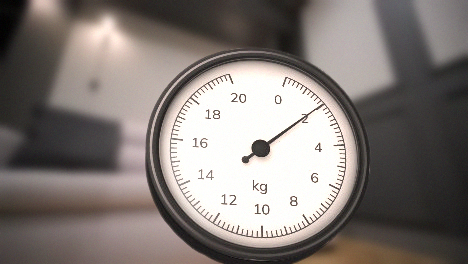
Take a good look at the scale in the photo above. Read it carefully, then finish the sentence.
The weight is 2 kg
